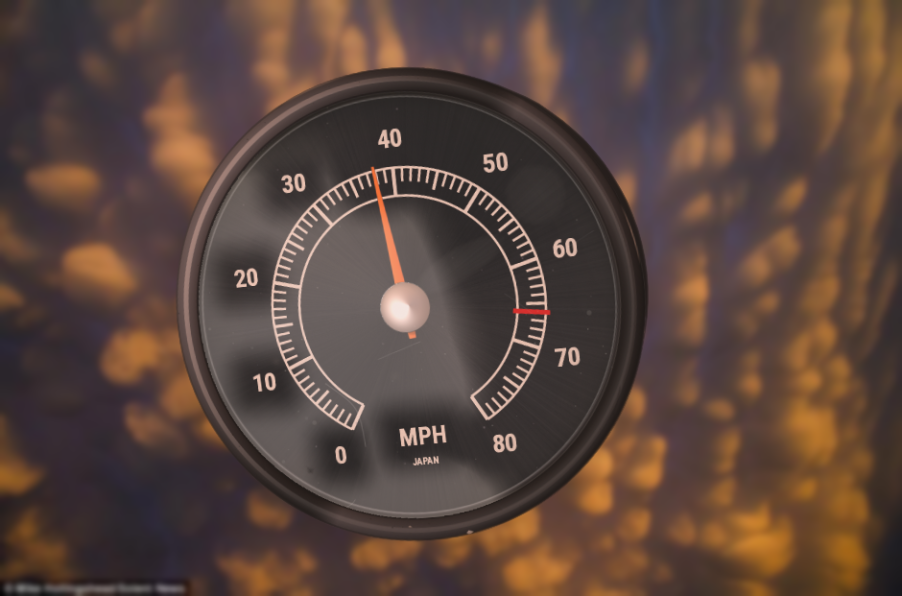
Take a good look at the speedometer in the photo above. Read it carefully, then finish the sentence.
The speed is 38 mph
